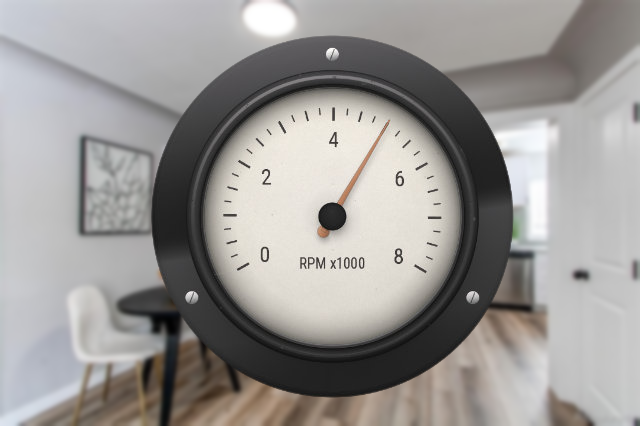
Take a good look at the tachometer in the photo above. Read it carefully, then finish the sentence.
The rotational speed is 5000 rpm
